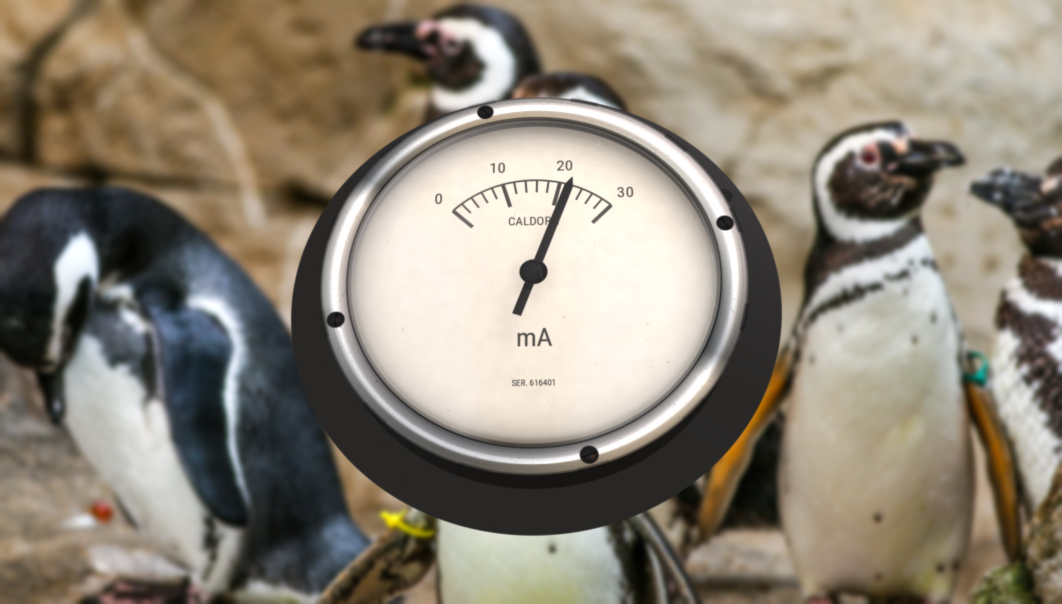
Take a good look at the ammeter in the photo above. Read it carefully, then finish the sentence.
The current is 22 mA
